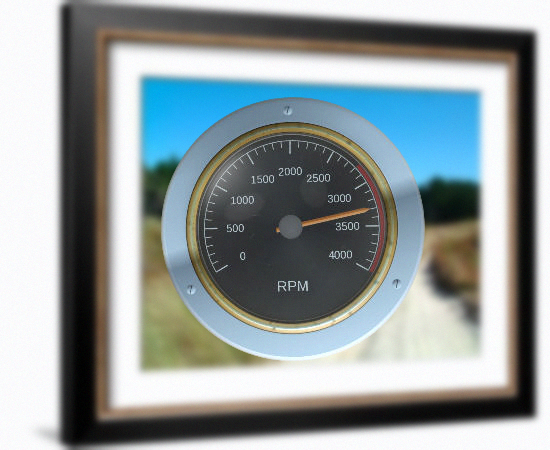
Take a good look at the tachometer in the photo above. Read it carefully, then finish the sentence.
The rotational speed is 3300 rpm
